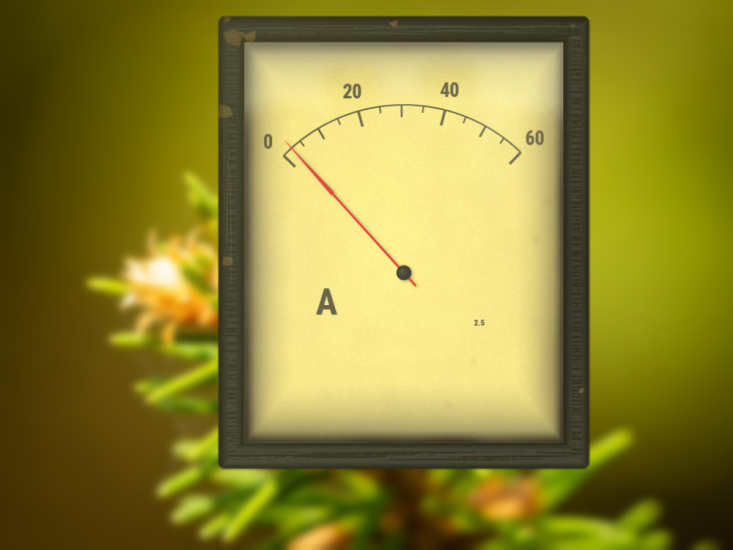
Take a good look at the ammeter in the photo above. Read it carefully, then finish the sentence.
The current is 2.5 A
